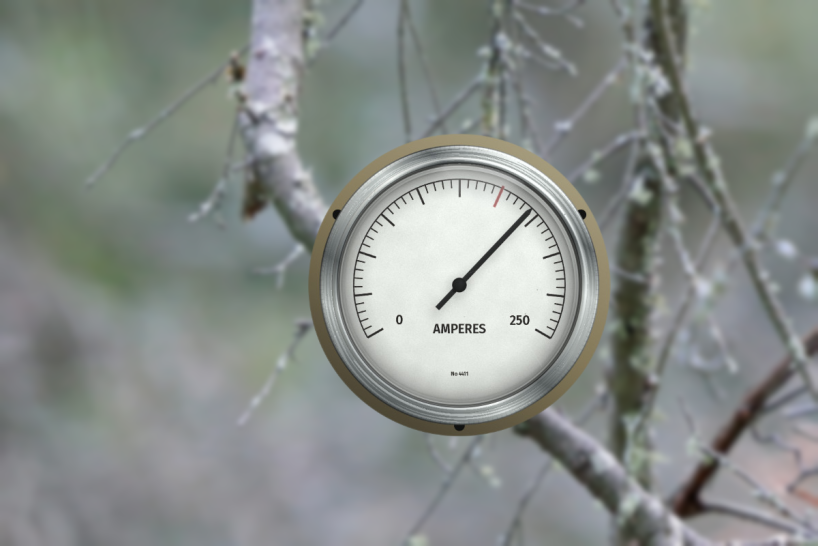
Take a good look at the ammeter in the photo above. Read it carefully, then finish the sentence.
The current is 170 A
